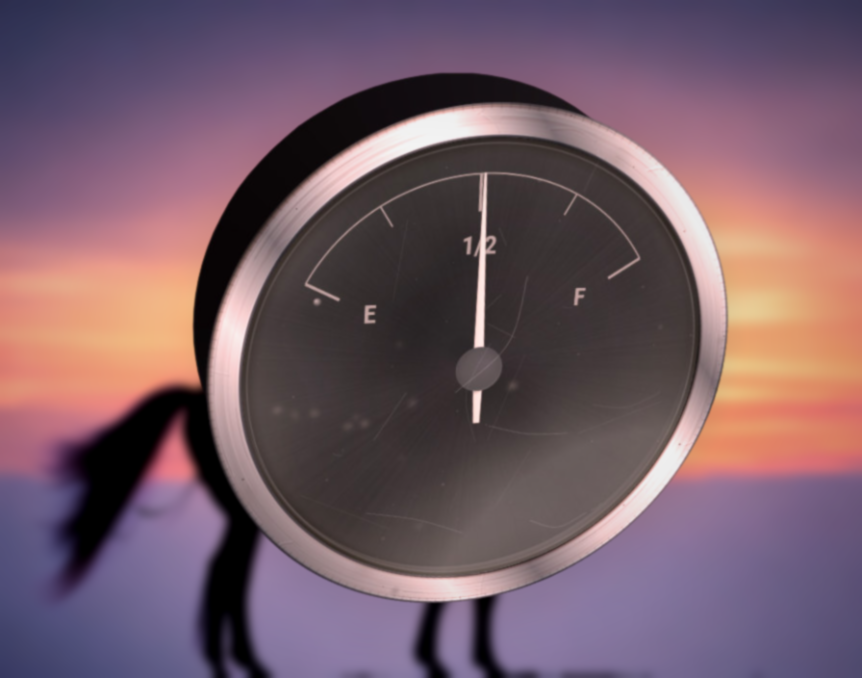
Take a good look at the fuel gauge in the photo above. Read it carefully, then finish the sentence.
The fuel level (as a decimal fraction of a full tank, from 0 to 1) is 0.5
